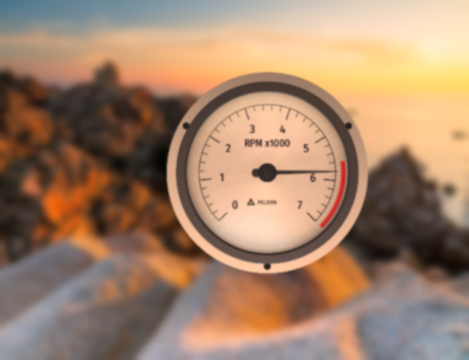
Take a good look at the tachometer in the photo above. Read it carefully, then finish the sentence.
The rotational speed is 5800 rpm
